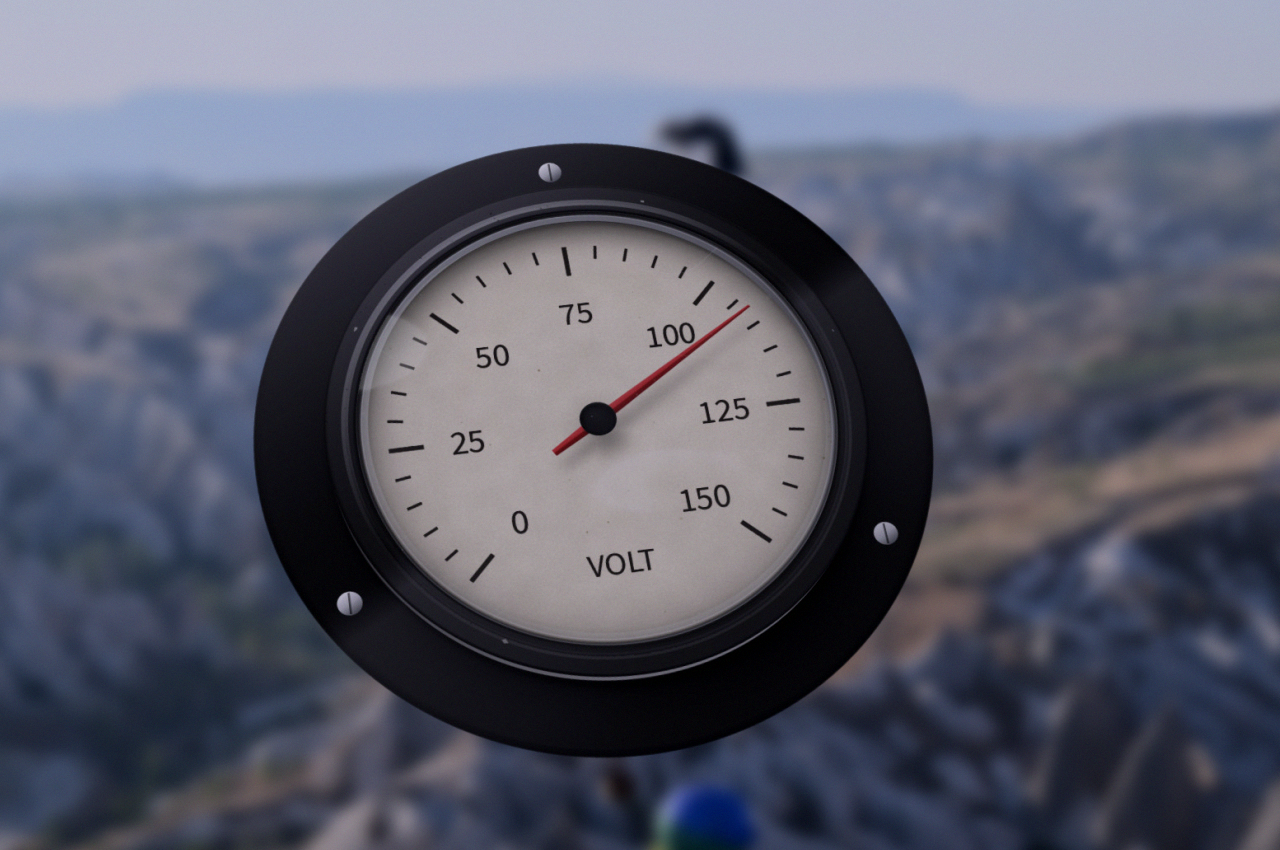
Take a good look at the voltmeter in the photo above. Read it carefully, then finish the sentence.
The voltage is 107.5 V
